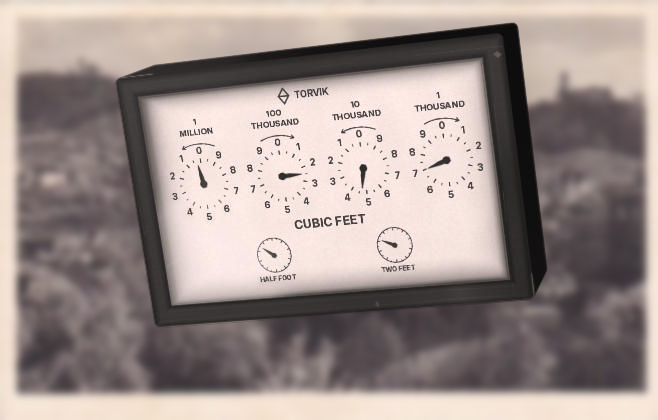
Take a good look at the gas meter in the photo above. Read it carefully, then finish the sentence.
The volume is 24700 ft³
